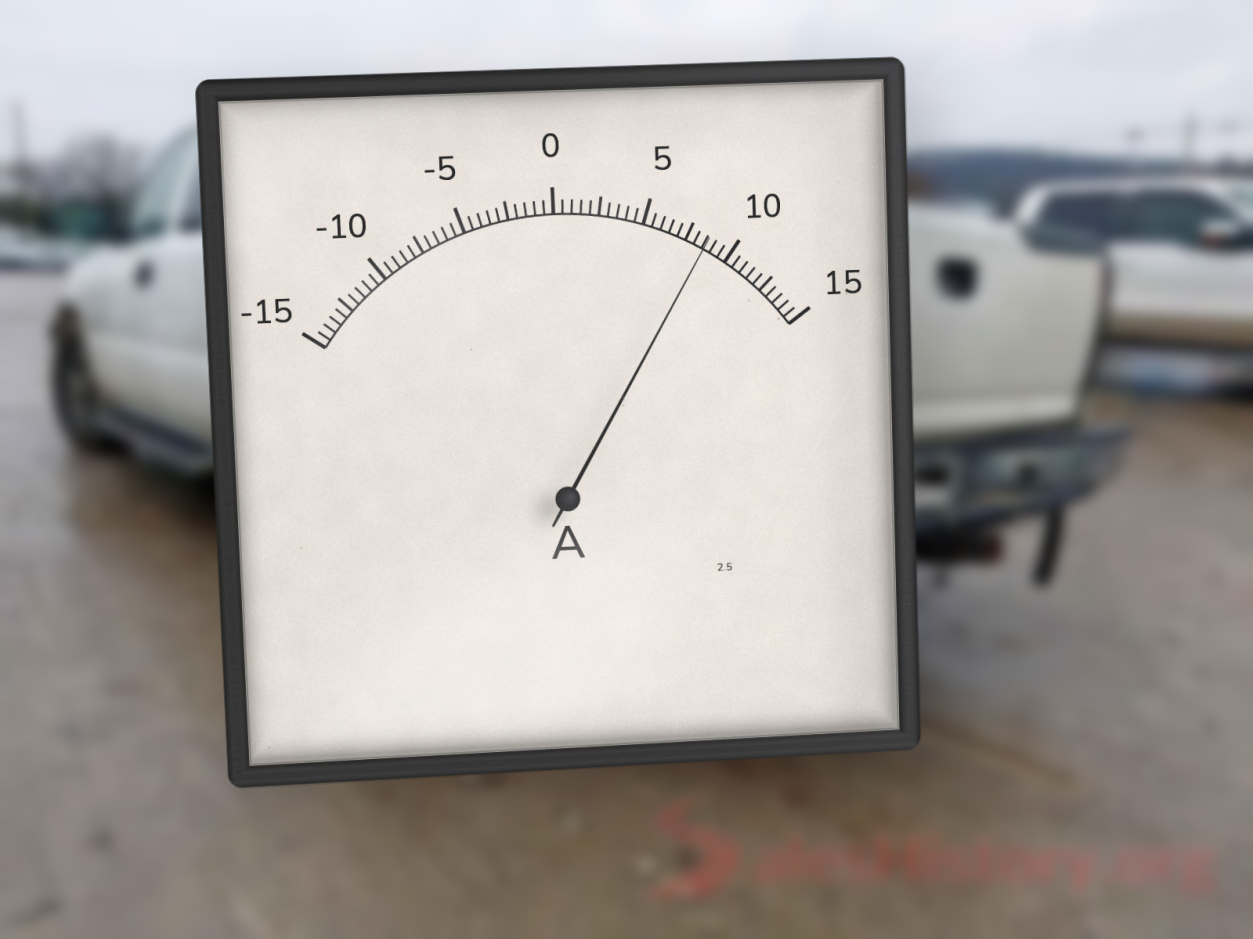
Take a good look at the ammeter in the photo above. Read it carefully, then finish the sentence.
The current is 8.5 A
